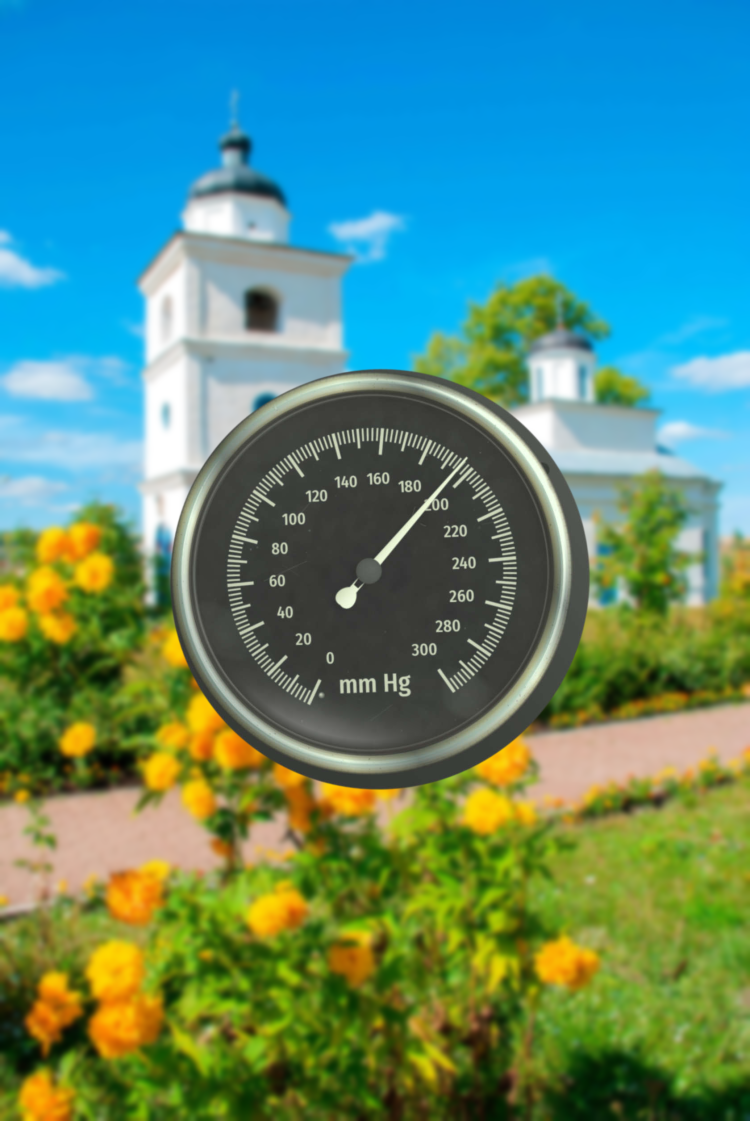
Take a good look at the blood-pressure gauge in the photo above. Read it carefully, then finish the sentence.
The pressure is 196 mmHg
